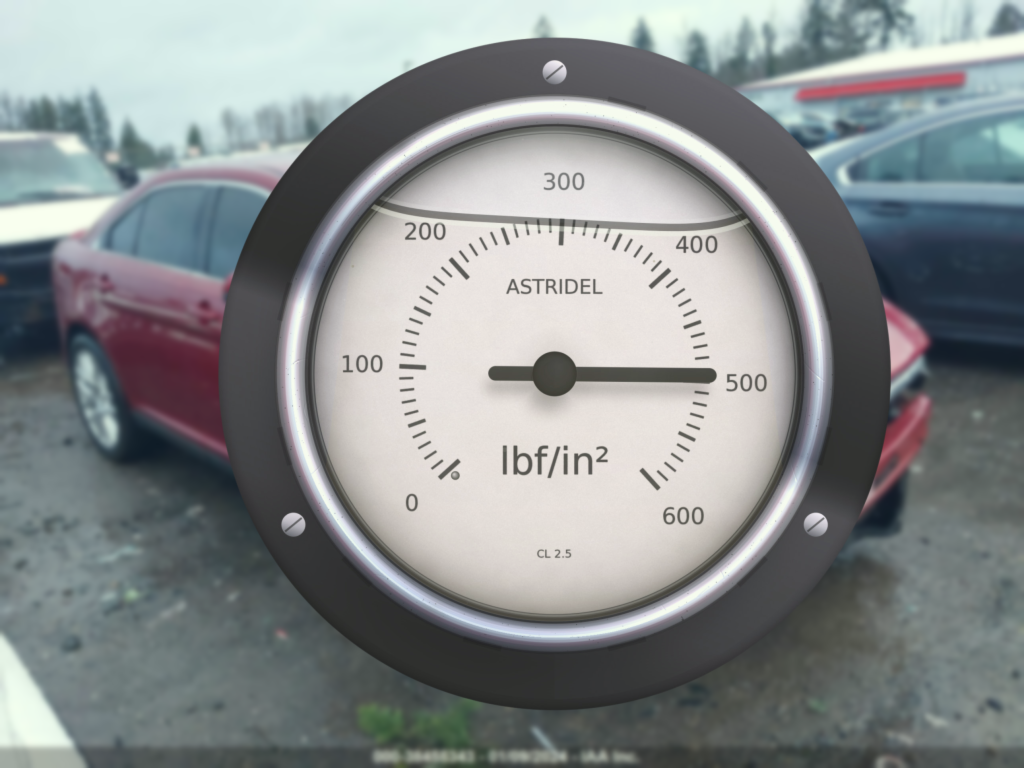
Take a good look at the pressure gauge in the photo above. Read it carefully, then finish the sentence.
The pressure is 495 psi
